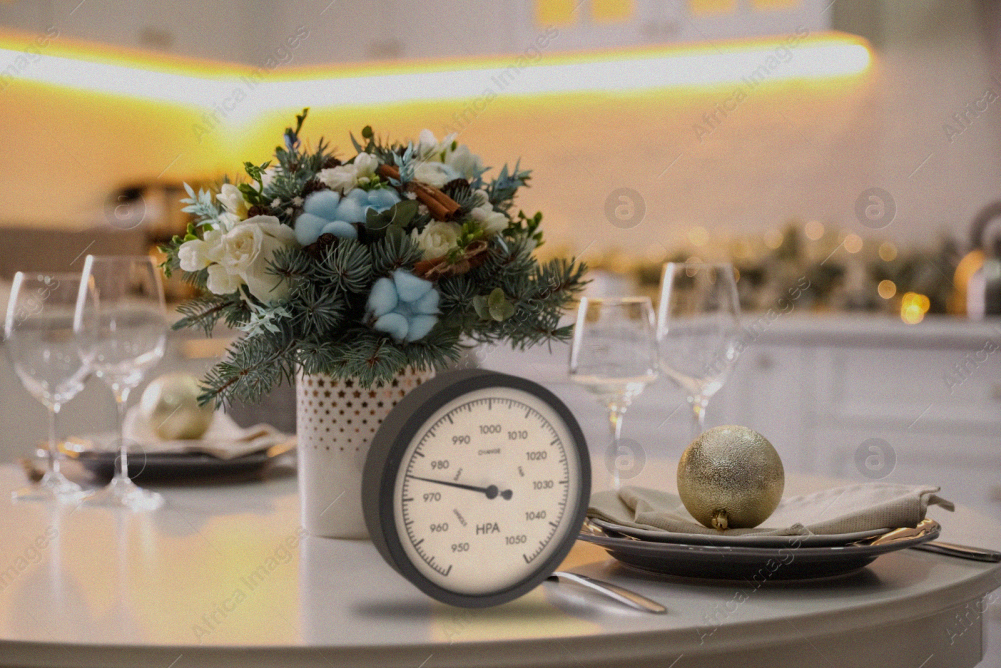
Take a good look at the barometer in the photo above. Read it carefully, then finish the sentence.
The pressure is 975 hPa
